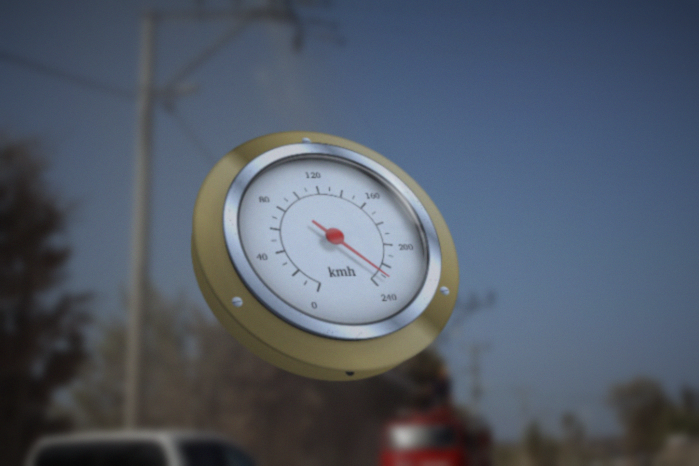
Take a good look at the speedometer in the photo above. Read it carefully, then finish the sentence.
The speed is 230 km/h
